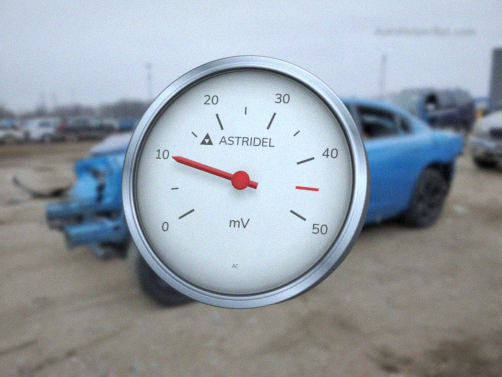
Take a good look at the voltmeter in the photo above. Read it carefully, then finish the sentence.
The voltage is 10 mV
